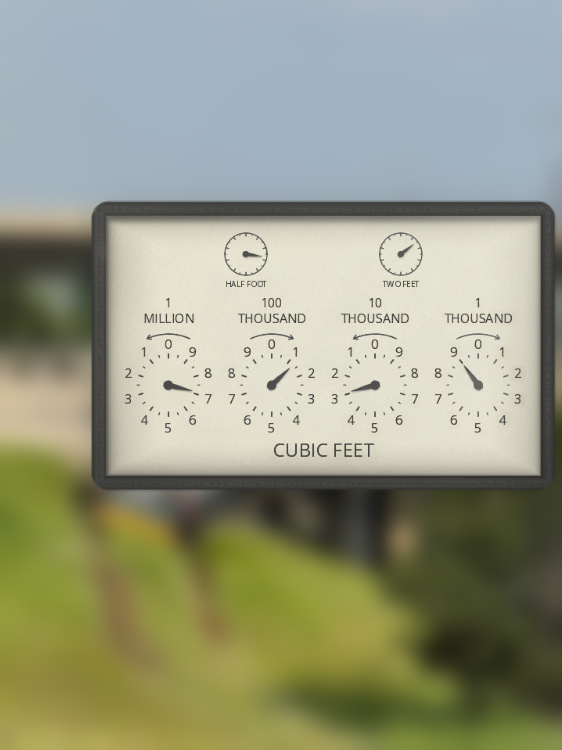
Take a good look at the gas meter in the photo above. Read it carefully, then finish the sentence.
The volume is 712900 ft³
